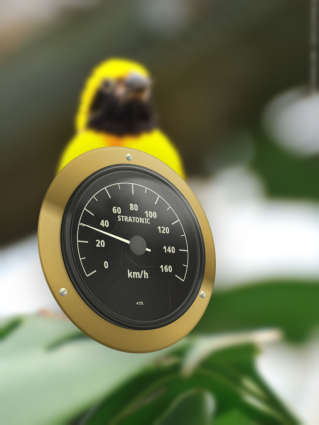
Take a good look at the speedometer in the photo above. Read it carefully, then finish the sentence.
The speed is 30 km/h
